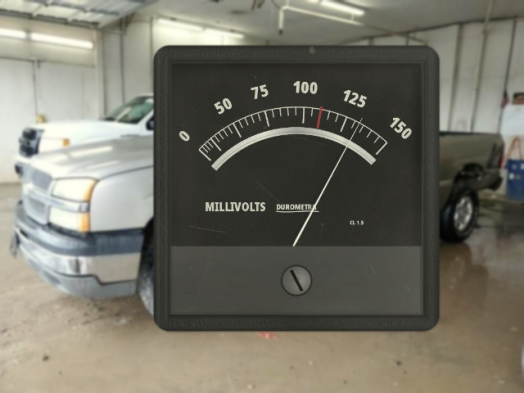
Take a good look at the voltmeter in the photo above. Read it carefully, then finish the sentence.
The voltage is 132.5 mV
